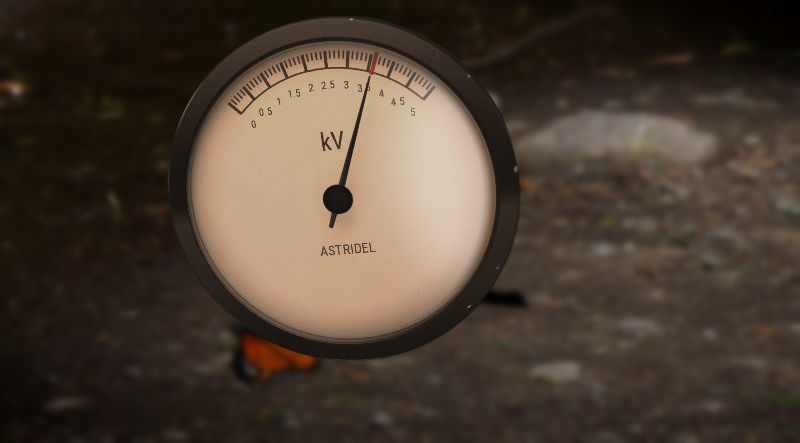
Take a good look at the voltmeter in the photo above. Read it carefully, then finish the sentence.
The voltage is 3.6 kV
